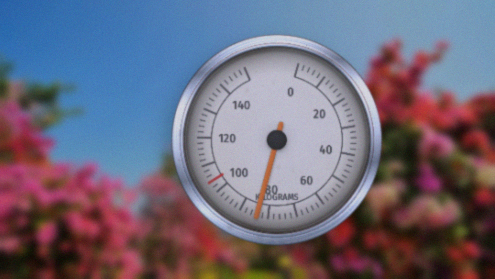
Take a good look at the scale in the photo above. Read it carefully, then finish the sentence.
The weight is 84 kg
